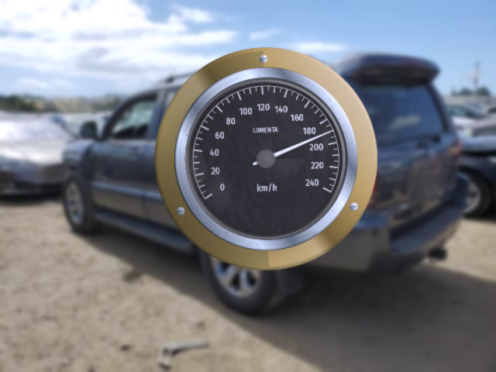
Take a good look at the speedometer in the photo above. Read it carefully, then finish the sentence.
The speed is 190 km/h
